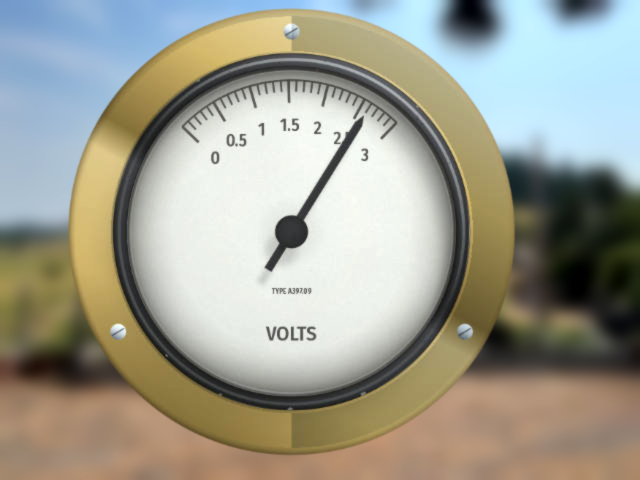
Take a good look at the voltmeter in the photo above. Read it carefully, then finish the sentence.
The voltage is 2.6 V
